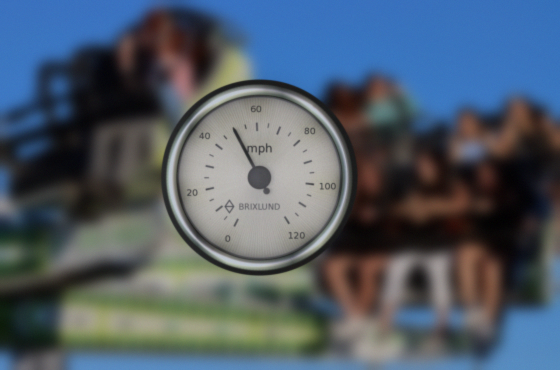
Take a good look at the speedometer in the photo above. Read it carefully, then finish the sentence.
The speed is 50 mph
